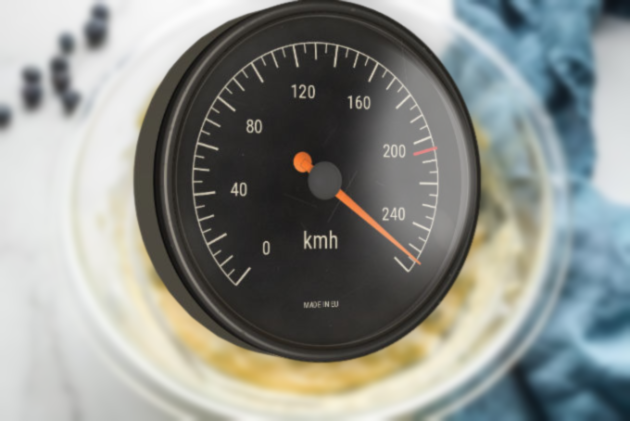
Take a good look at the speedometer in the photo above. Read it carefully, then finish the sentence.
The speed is 255 km/h
